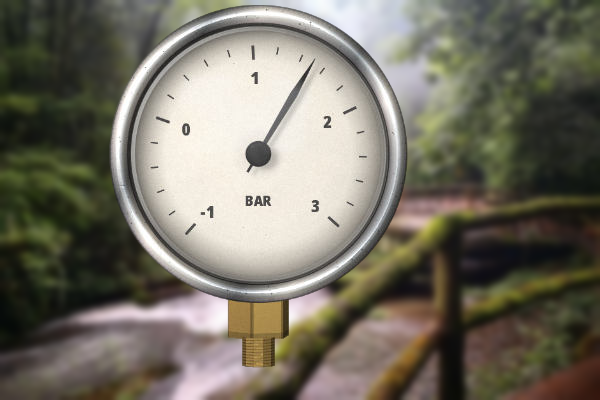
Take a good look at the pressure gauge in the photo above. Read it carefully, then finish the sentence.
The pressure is 1.5 bar
